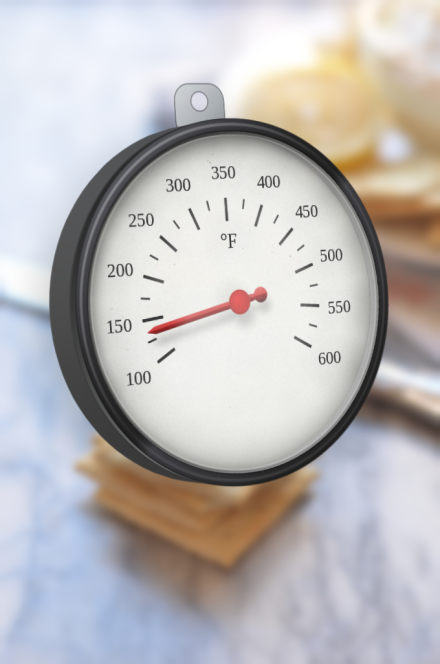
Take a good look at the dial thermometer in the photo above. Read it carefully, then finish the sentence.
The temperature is 137.5 °F
